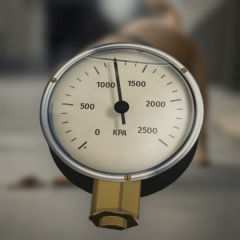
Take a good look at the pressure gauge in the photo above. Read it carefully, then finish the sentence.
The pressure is 1200 kPa
